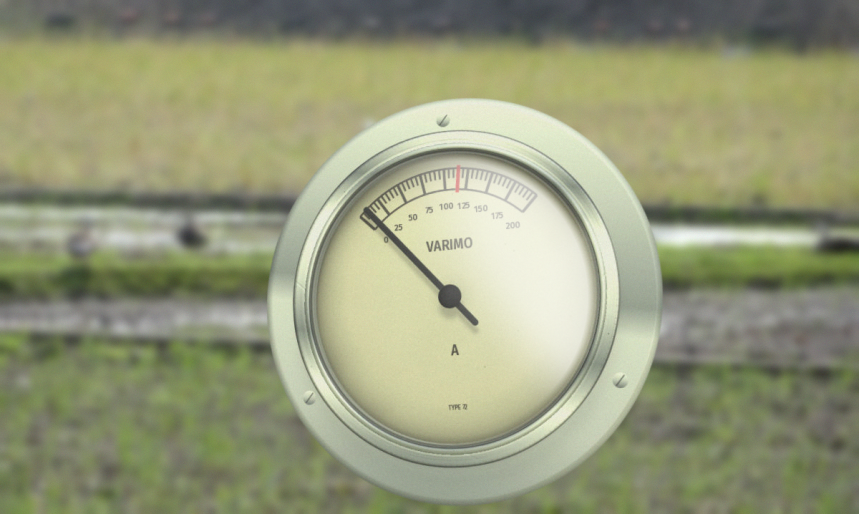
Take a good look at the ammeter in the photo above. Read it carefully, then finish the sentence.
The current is 10 A
